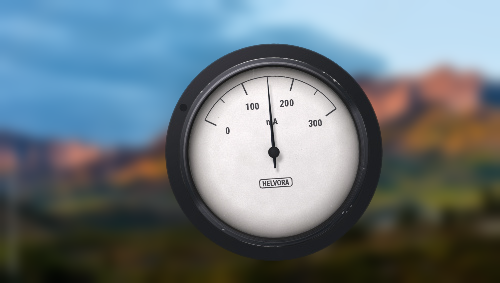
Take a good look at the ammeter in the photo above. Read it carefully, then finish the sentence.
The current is 150 mA
